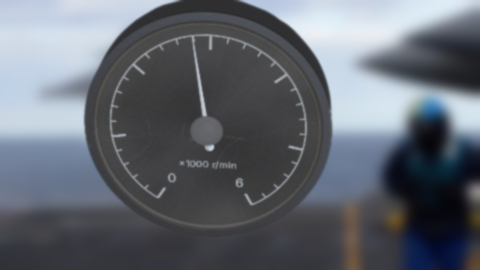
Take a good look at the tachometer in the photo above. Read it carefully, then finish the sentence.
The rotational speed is 2800 rpm
